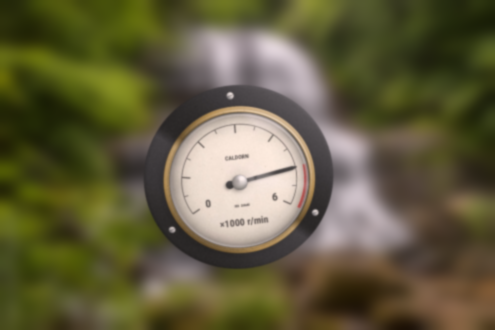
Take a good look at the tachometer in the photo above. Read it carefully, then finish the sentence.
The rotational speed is 5000 rpm
